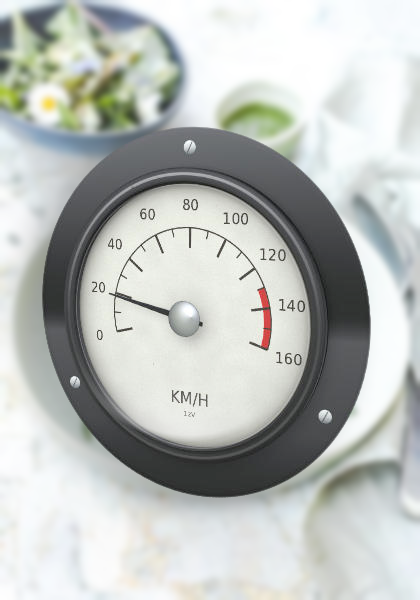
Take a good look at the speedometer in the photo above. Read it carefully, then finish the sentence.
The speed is 20 km/h
